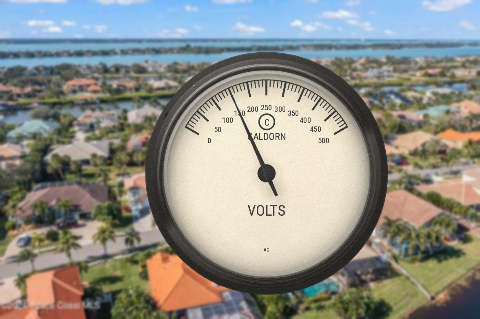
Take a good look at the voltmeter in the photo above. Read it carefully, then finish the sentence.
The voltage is 150 V
